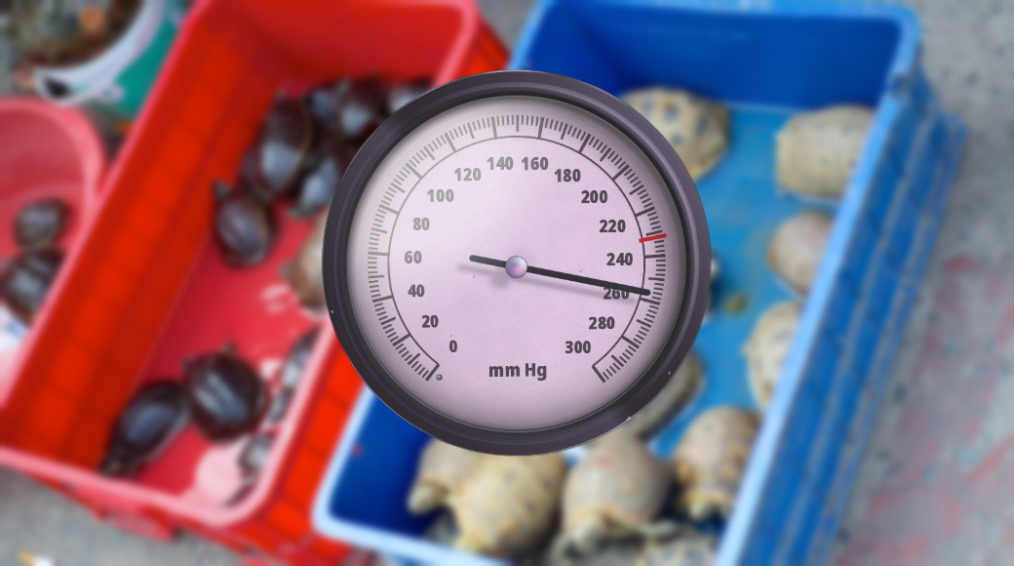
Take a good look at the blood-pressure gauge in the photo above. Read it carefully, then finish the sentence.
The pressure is 256 mmHg
